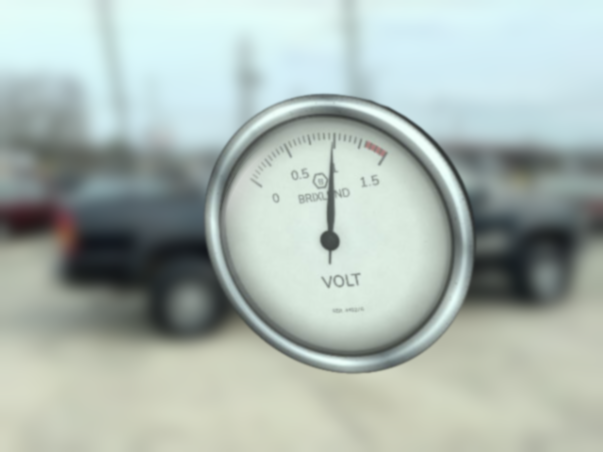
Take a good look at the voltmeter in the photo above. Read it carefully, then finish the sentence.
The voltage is 1 V
